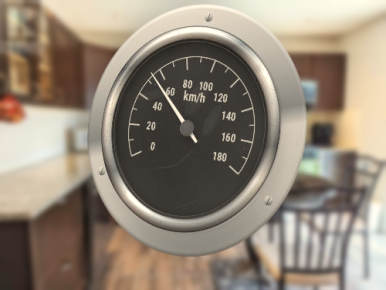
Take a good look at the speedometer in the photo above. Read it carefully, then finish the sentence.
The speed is 55 km/h
